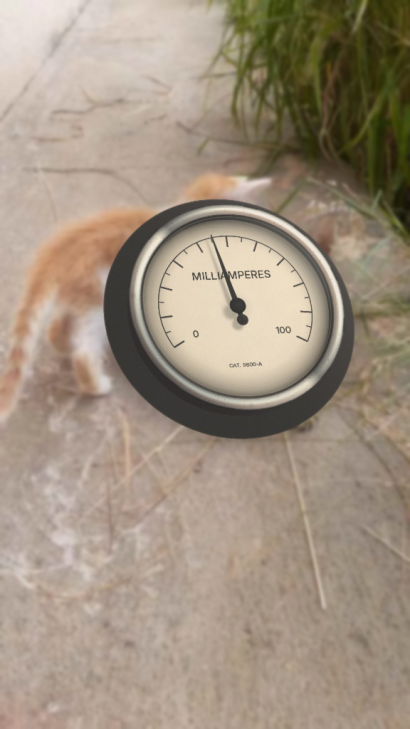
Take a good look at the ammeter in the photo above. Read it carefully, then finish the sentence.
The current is 45 mA
